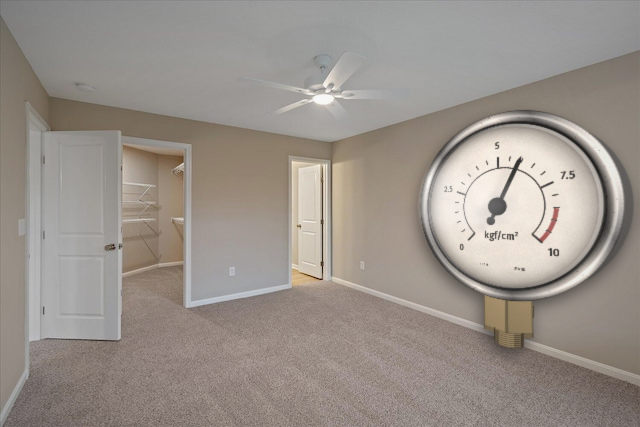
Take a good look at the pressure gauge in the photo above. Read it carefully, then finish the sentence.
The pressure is 6 kg/cm²
